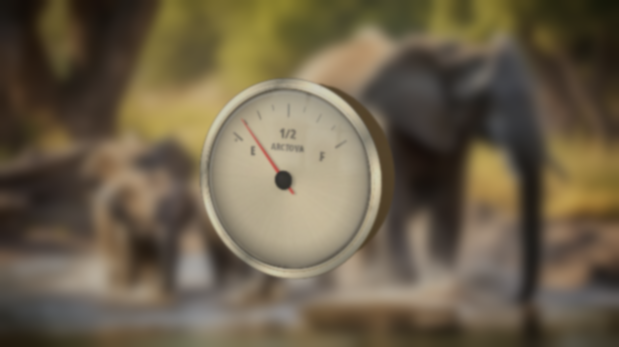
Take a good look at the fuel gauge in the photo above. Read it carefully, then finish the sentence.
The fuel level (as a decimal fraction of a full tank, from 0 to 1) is 0.125
